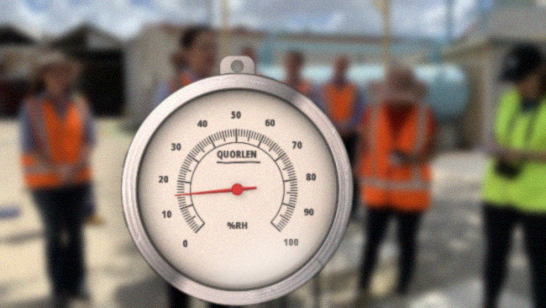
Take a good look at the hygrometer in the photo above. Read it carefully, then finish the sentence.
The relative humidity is 15 %
